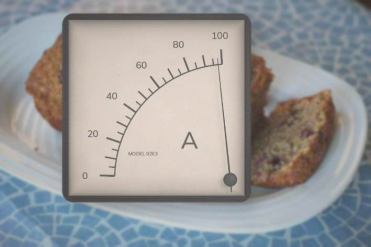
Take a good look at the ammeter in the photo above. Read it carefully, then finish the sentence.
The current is 97.5 A
